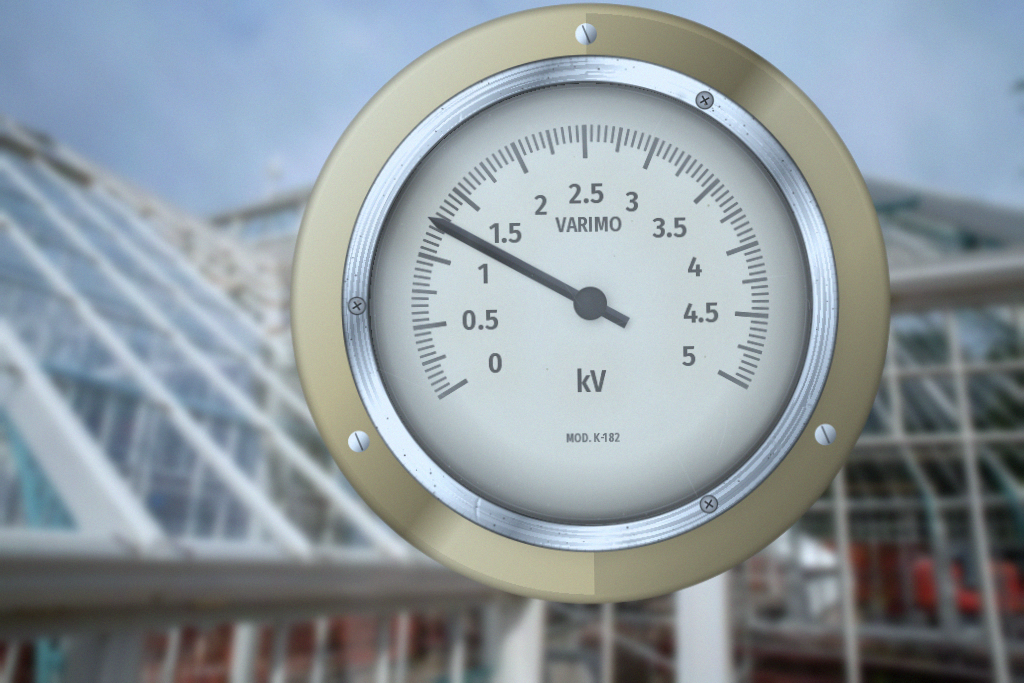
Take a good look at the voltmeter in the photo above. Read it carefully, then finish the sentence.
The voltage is 1.25 kV
